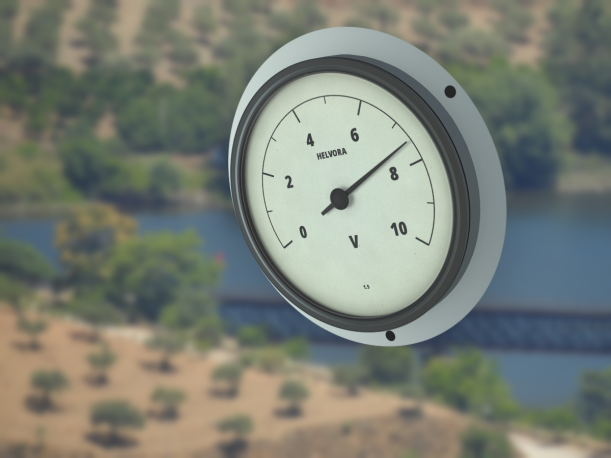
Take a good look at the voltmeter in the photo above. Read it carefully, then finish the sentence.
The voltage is 7.5 V
